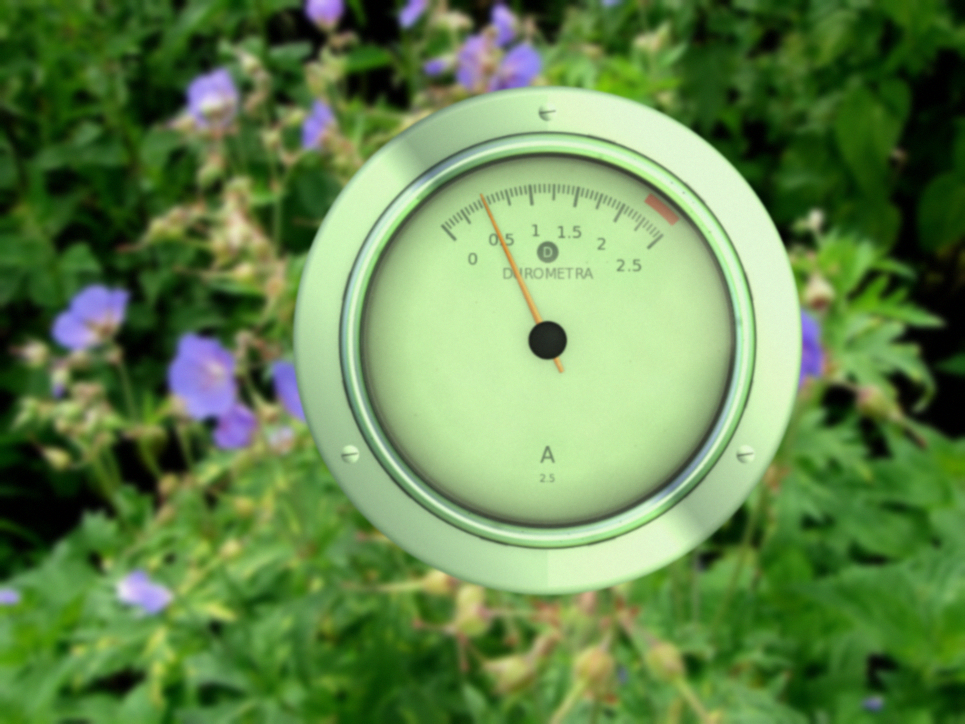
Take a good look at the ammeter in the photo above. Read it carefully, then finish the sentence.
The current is 0.5 A
